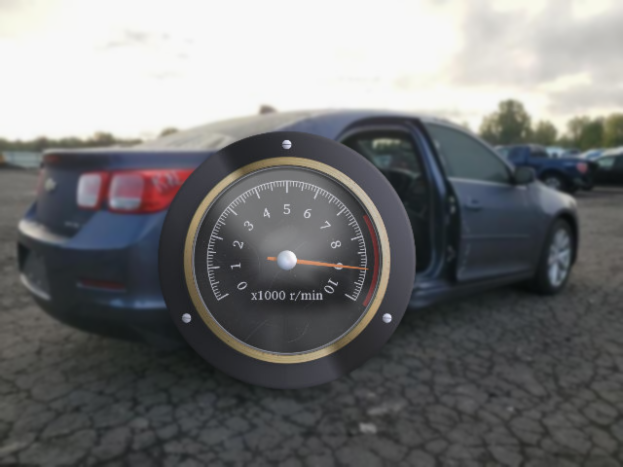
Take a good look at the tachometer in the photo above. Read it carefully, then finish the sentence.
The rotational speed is 9000 rpm
